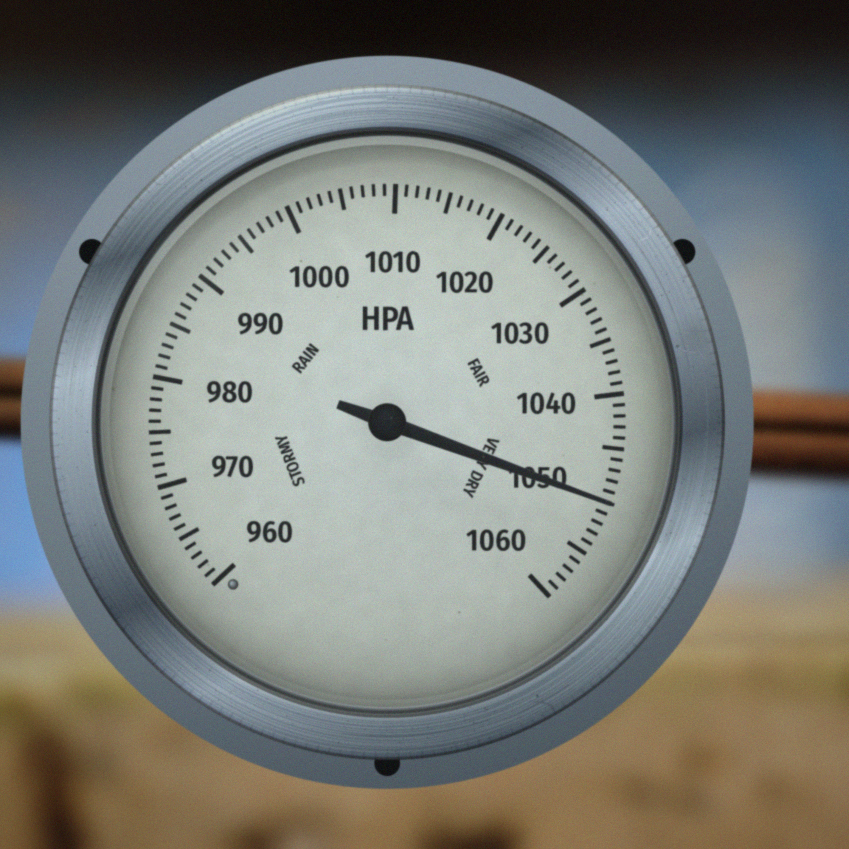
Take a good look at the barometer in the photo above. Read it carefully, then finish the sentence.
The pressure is 1050 hPa
